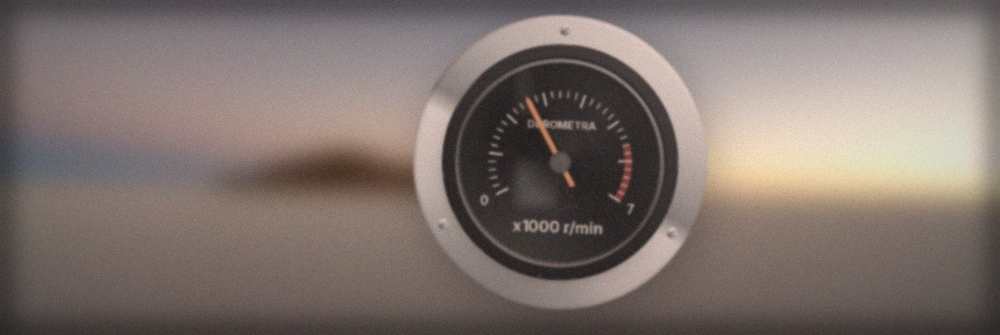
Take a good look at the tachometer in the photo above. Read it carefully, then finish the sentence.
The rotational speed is 2600 rpm
